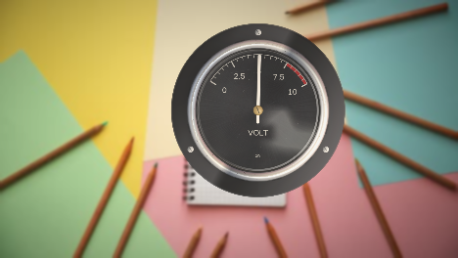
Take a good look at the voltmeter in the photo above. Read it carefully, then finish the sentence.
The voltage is 5 V
